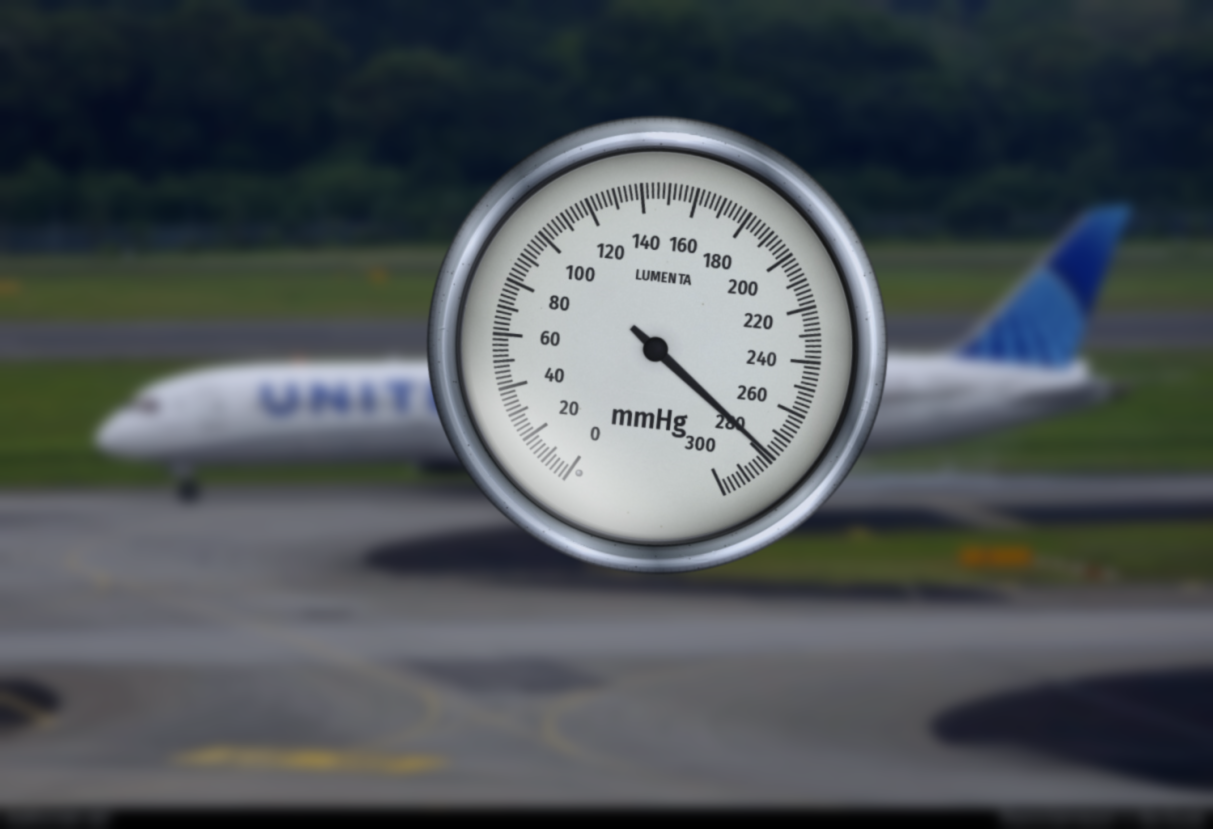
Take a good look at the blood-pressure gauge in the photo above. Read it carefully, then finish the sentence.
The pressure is 278 mmHg
